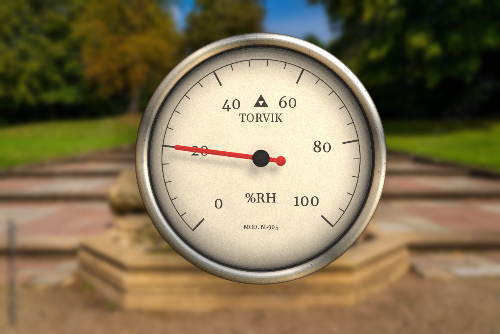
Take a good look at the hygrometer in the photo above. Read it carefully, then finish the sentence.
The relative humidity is 20 %
